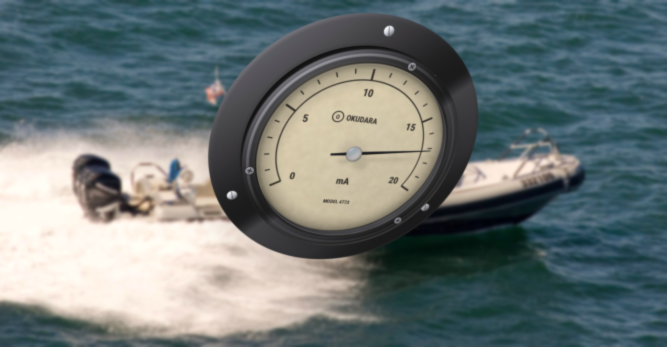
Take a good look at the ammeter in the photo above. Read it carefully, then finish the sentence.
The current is 17 mA
